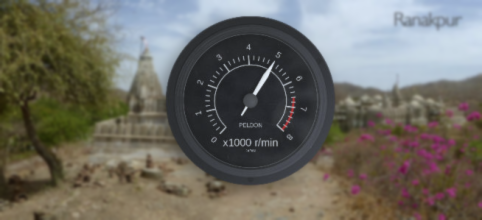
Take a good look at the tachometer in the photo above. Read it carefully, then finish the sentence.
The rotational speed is 5000 rpm
